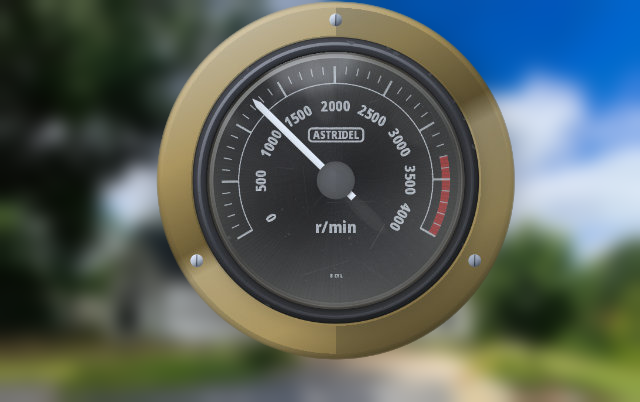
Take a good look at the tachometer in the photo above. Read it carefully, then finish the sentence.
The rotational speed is 1250 rpm
